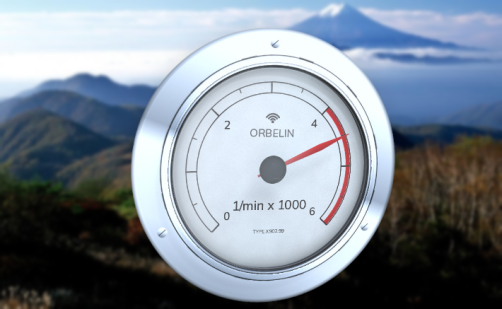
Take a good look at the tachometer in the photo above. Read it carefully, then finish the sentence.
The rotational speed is 4500 rpm
